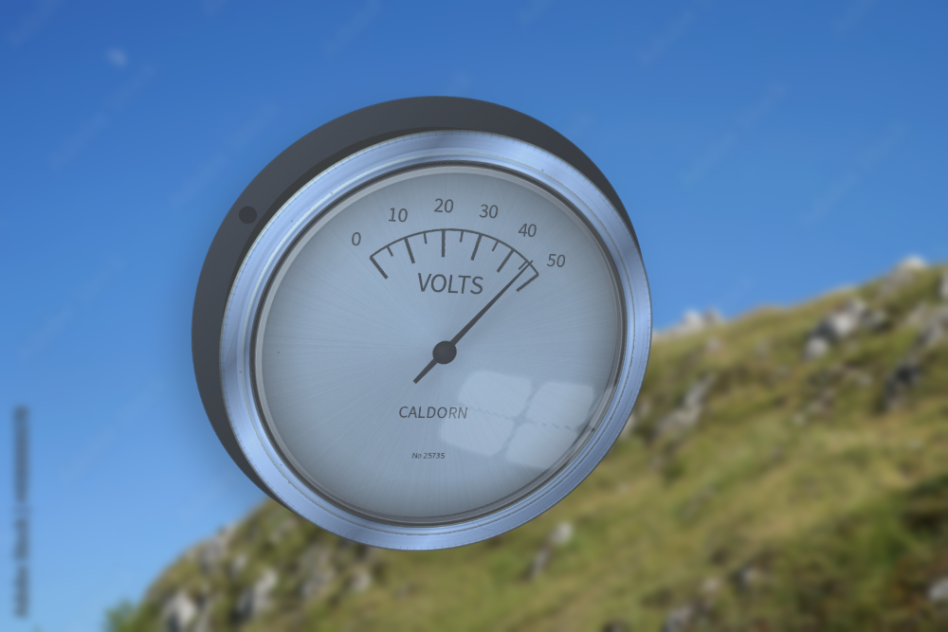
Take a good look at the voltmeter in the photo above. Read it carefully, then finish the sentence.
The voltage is 45 V
